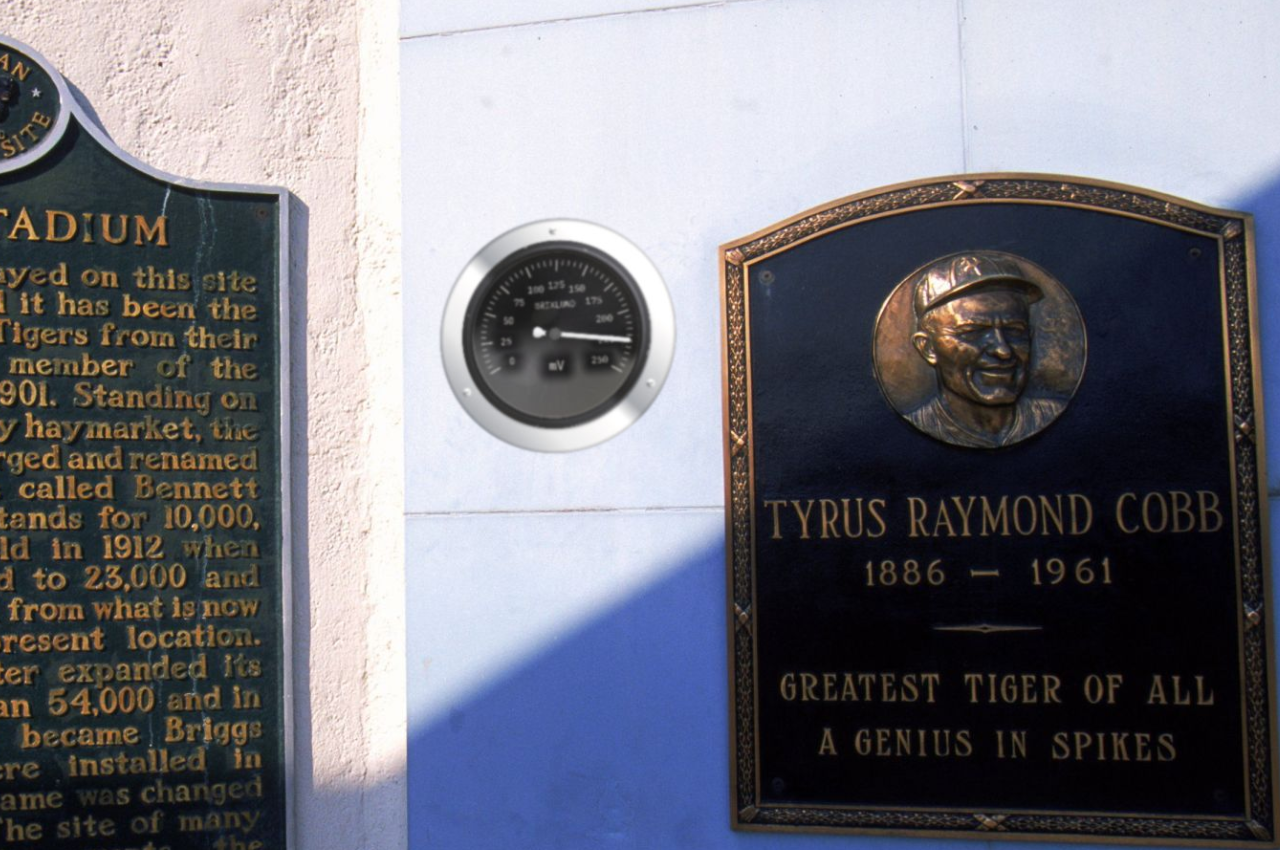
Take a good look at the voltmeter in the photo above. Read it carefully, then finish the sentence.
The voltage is 225 mV
